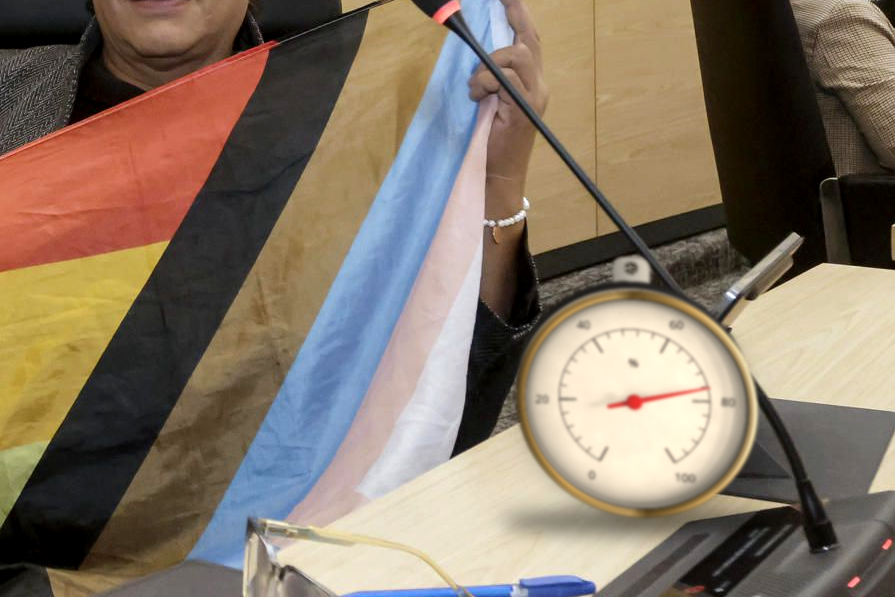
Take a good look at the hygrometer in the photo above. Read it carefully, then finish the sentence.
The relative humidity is 76 %
